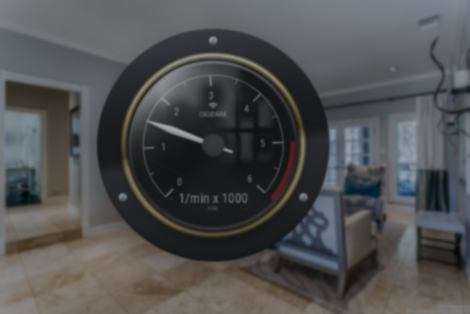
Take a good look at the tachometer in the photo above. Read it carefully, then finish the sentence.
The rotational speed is 1500 rpm
